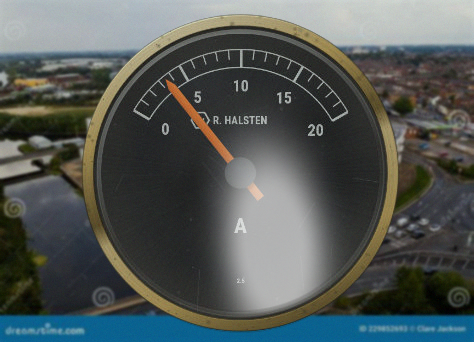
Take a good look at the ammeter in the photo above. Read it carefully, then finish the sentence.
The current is 3.5 A
